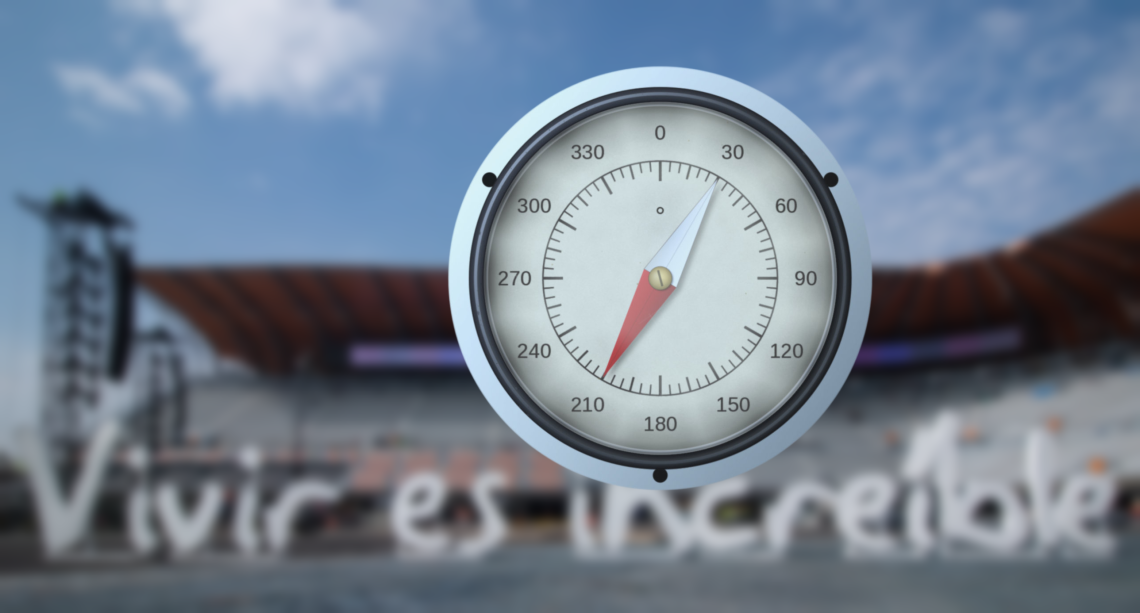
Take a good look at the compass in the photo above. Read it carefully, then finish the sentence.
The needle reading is 210 °
